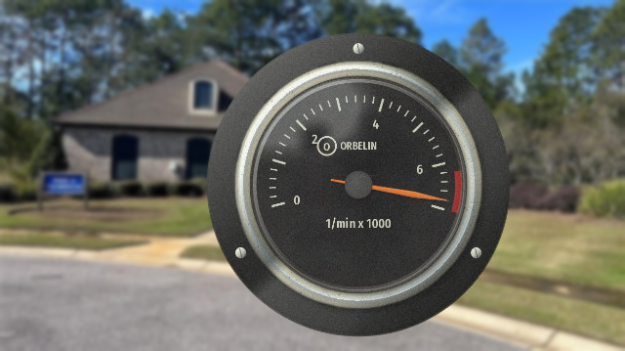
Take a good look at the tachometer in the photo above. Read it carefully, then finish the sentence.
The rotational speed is 6800 rpm
